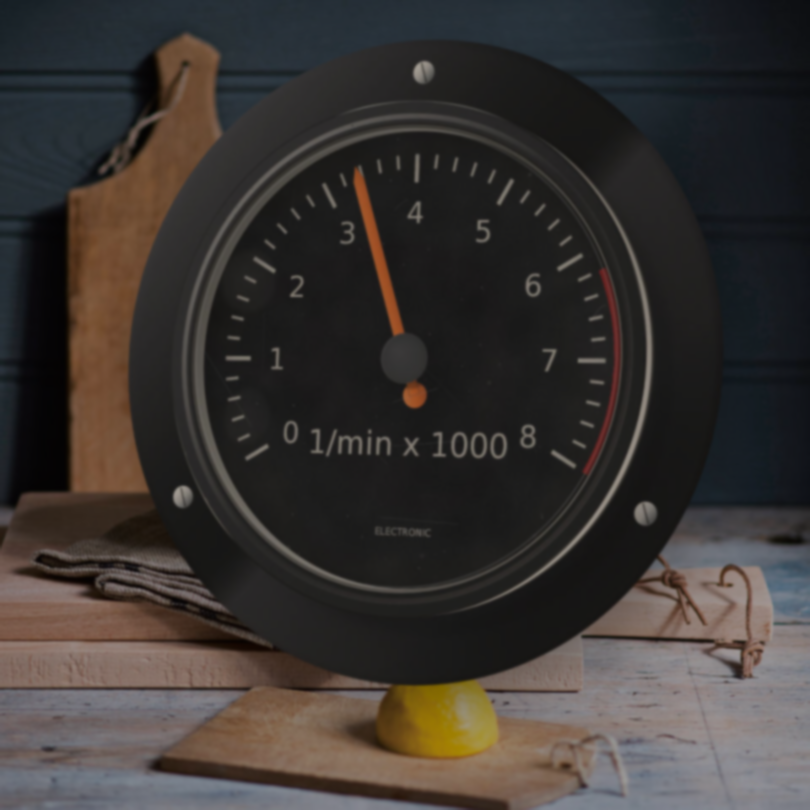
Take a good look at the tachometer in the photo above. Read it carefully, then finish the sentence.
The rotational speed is 3400 rpm
